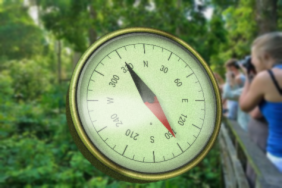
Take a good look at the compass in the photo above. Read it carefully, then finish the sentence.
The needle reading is 150 °
